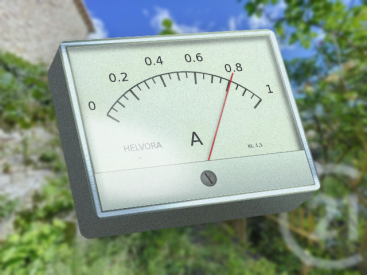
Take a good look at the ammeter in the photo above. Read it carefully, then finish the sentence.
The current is 0.8 A
